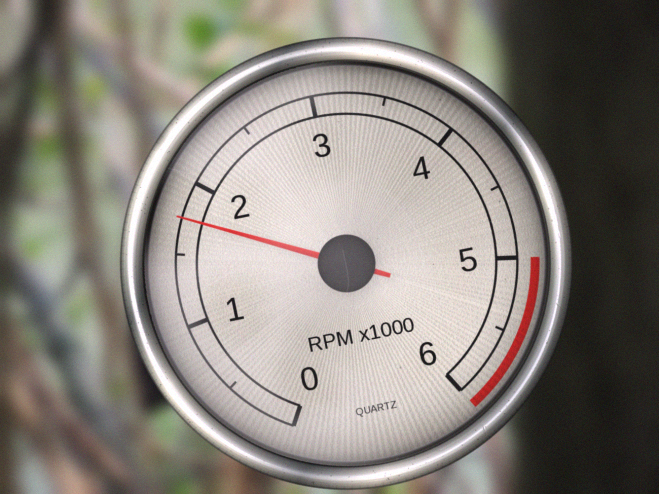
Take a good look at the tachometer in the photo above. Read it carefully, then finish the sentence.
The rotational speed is 1750 rpm
